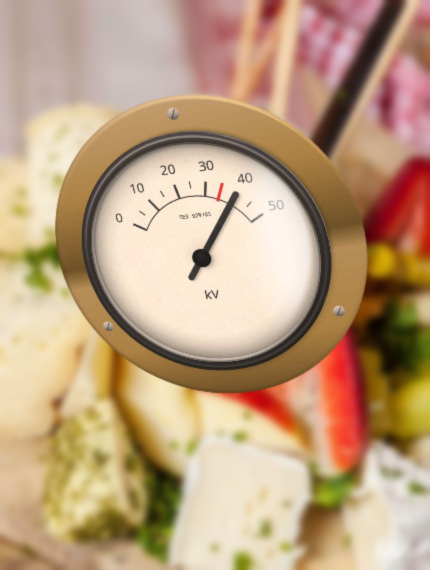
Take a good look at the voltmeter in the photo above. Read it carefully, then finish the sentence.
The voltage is 40 kV
